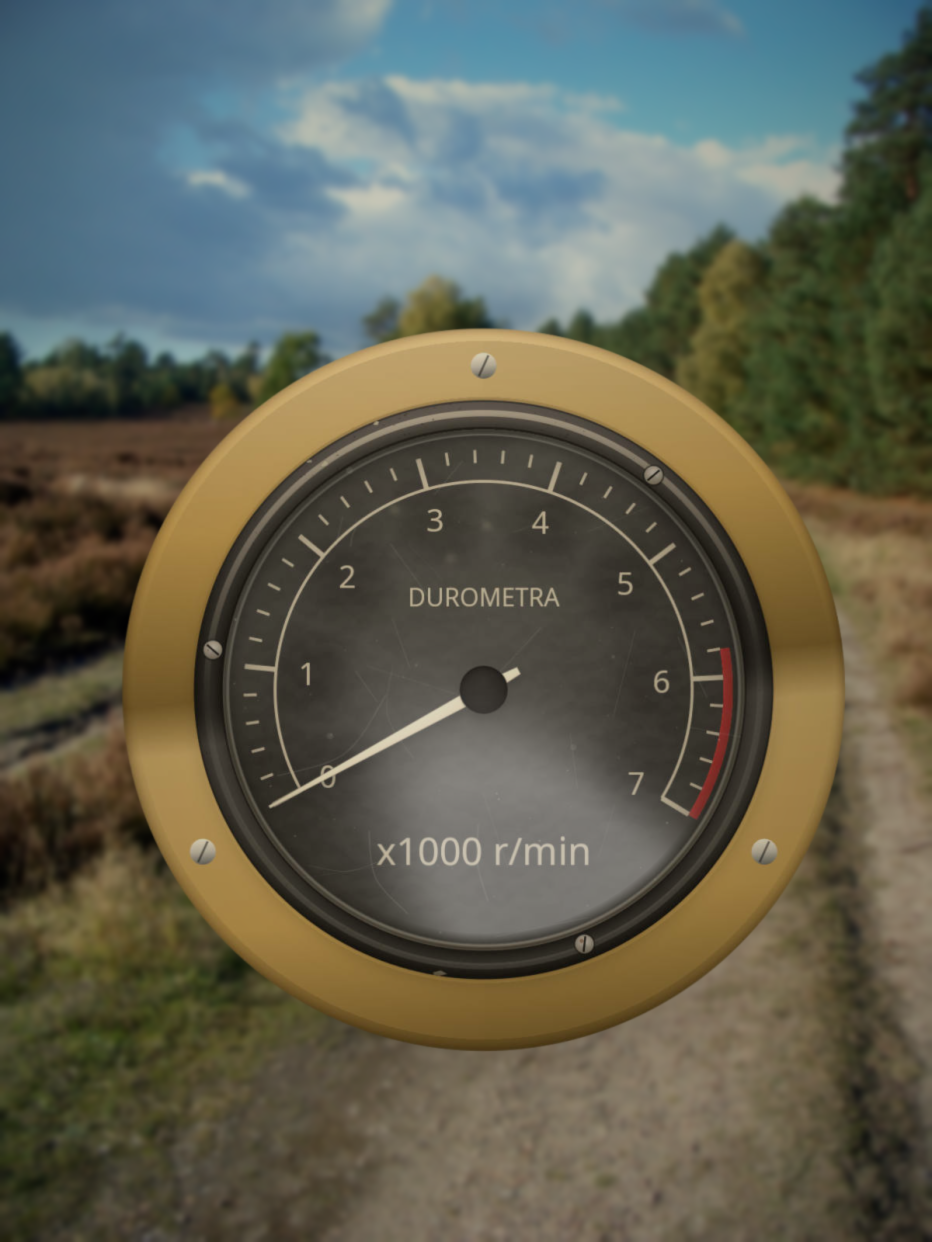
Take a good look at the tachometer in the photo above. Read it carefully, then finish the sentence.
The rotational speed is 0 rpm
